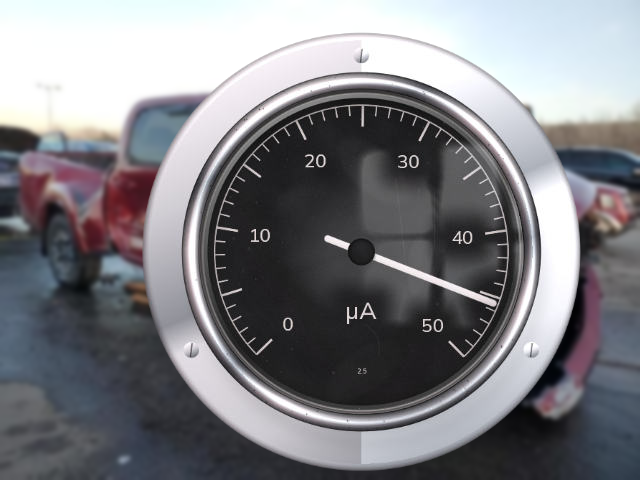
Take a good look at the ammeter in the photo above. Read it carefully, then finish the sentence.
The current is 45.5 µA
